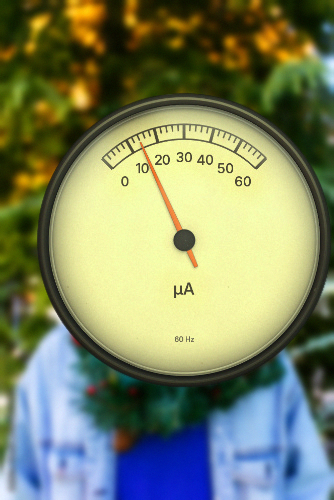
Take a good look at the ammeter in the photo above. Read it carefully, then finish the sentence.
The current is 14 µA
